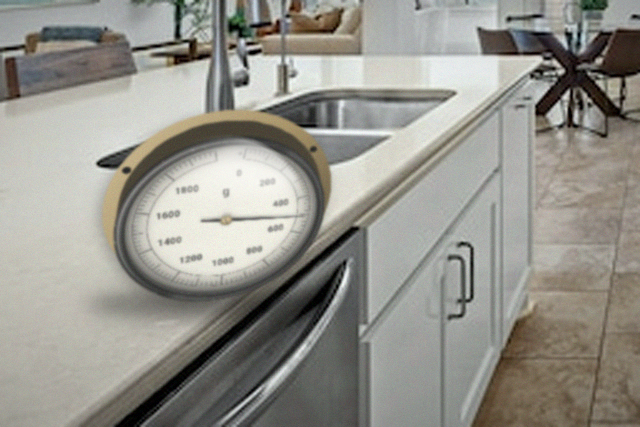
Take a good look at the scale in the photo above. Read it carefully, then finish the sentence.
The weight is 500 g
